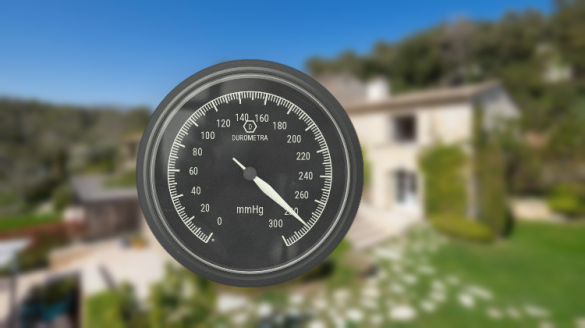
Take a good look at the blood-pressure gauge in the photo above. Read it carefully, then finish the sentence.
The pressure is 280 mmHg
